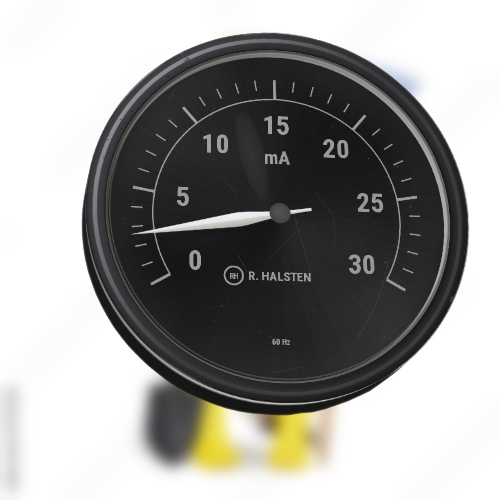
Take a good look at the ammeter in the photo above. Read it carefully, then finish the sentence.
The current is 2.5 mA
